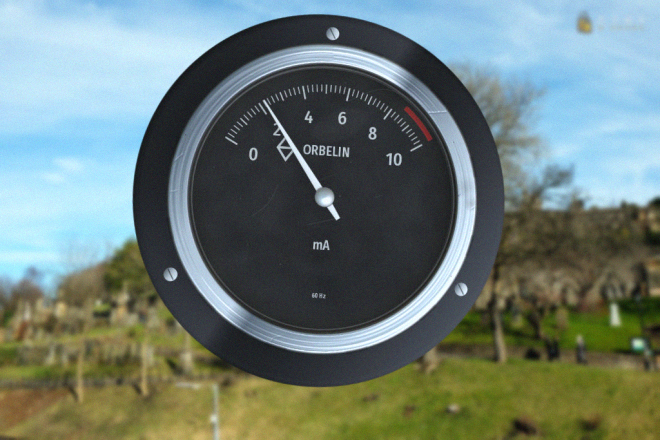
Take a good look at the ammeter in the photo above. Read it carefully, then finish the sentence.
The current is 2.2 mA
